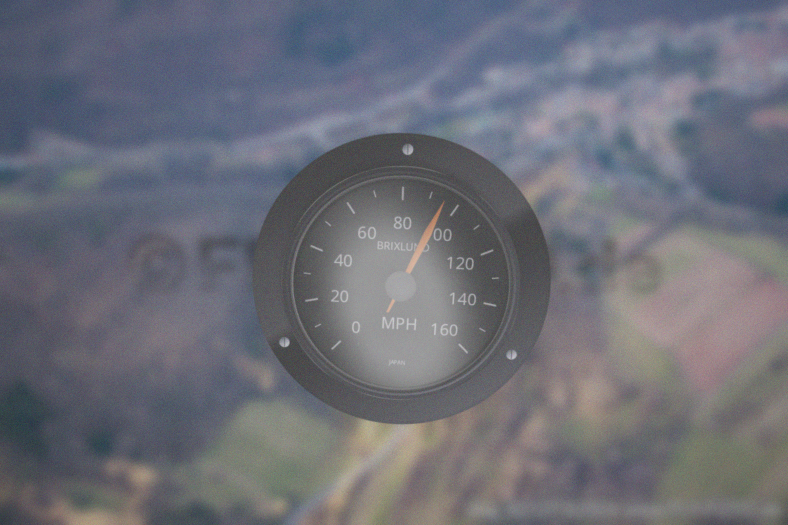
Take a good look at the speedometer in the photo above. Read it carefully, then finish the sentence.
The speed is 95 mph
